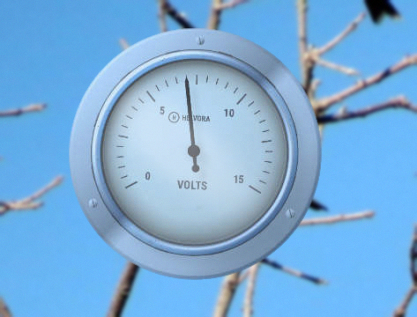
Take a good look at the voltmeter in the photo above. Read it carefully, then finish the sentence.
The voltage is 7 V
